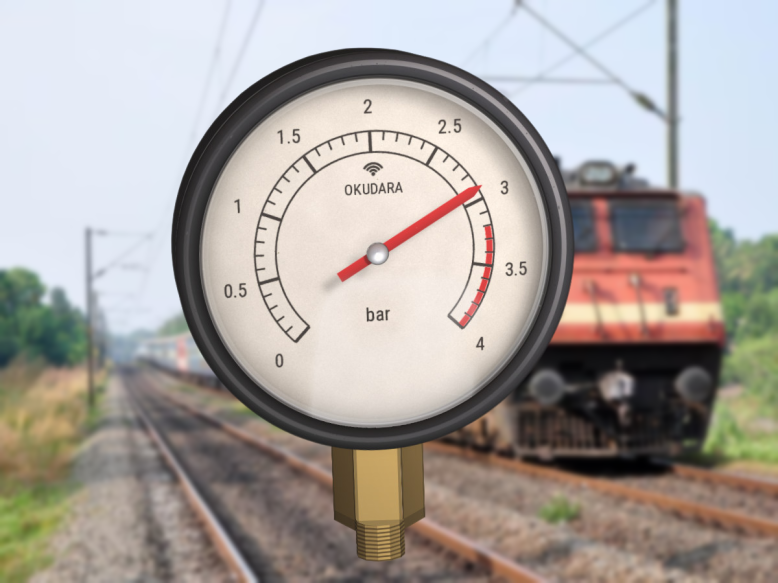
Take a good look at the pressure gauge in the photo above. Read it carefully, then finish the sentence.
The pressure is 2.9 bar
